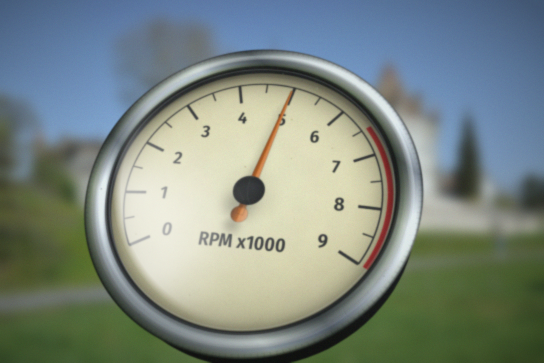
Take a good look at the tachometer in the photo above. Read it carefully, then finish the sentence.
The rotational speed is 5000 rpm
